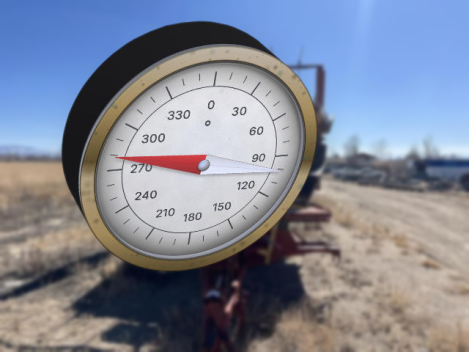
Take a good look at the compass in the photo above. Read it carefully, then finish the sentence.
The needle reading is 280 °
